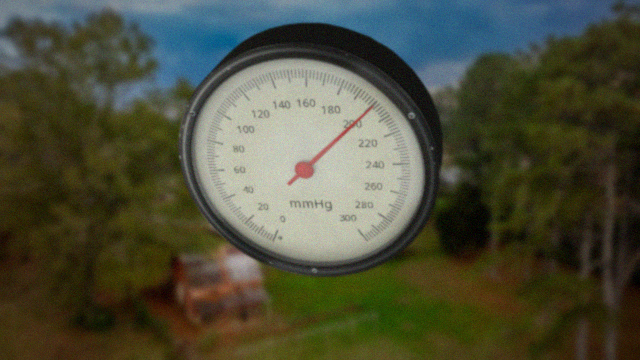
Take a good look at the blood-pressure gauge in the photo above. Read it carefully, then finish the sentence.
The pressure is 200 mmHg
